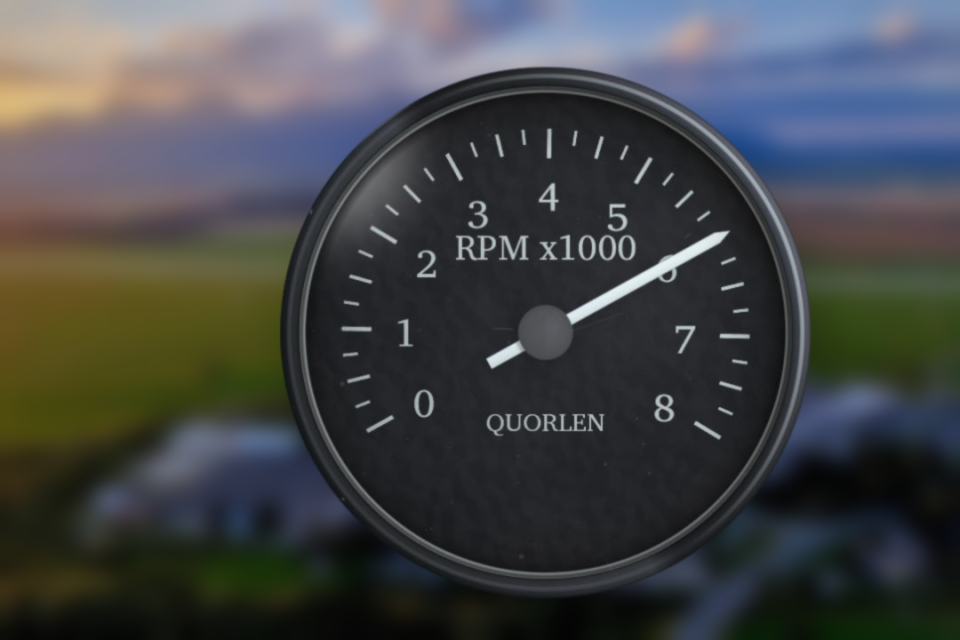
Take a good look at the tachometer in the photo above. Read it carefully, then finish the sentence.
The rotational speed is 6000 rpm
